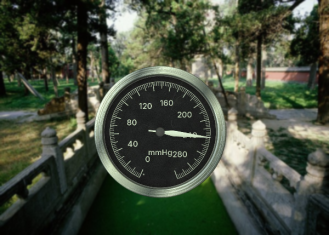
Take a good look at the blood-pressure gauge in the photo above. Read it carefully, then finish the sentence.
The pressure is 240 mmHg
